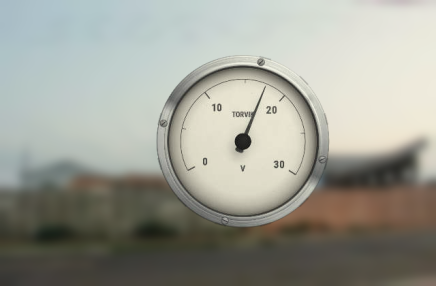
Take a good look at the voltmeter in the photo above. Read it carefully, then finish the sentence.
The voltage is 17.5 V
